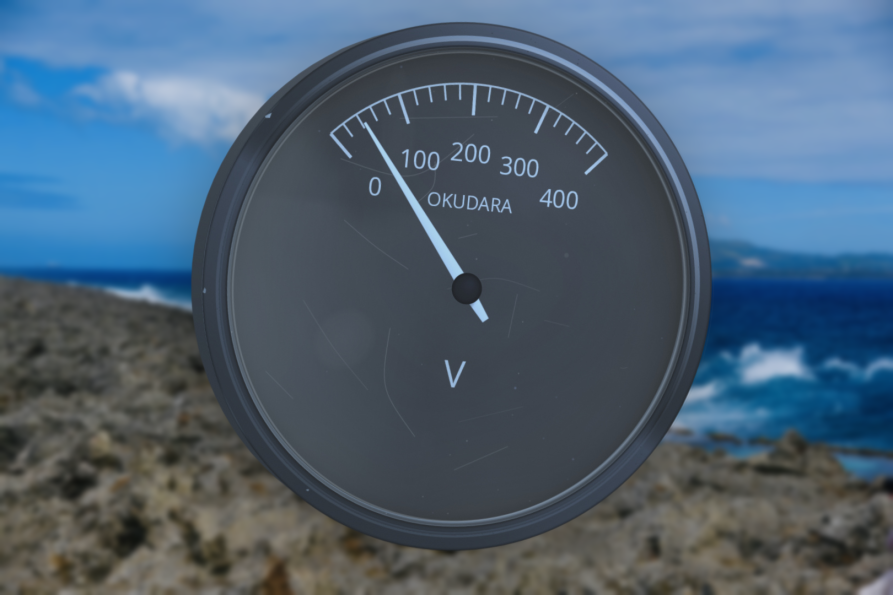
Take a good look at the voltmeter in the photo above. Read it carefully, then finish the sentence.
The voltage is 40 V
